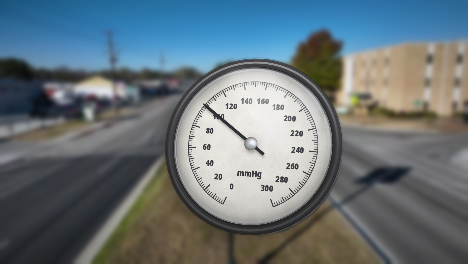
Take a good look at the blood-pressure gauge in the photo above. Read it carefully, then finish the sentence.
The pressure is 100 mmHg
